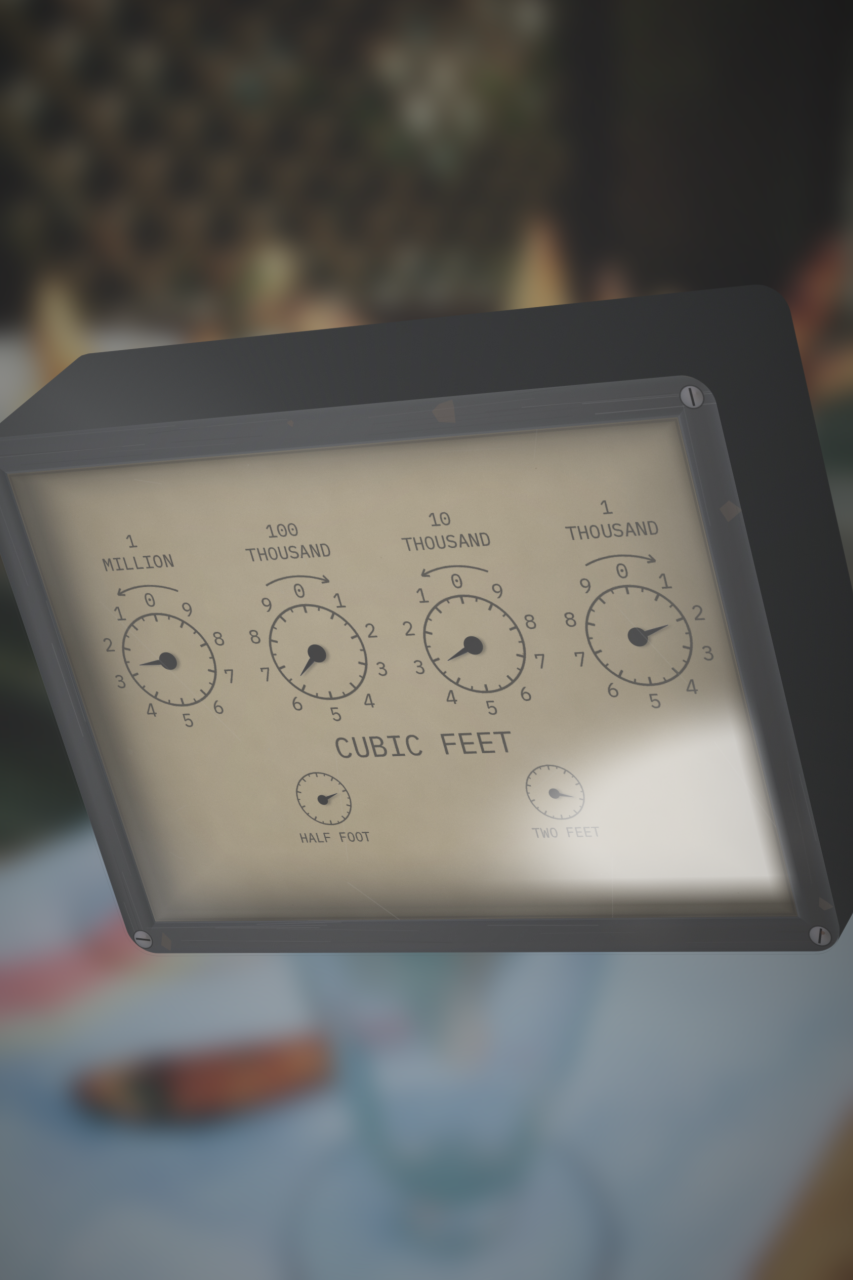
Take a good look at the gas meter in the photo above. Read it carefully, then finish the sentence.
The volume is 263200 ft³
